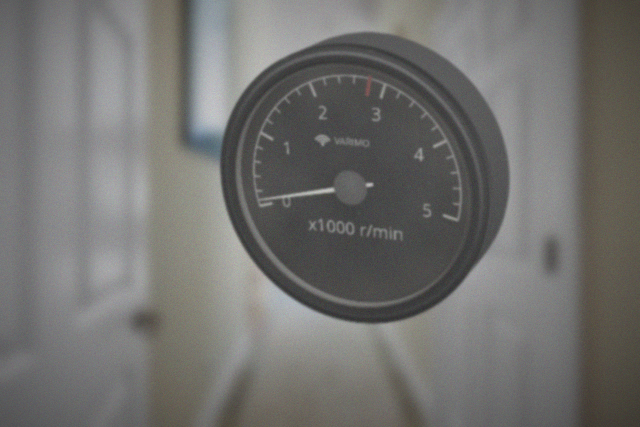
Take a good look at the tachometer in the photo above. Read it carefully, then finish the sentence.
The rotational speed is 100 rpm
